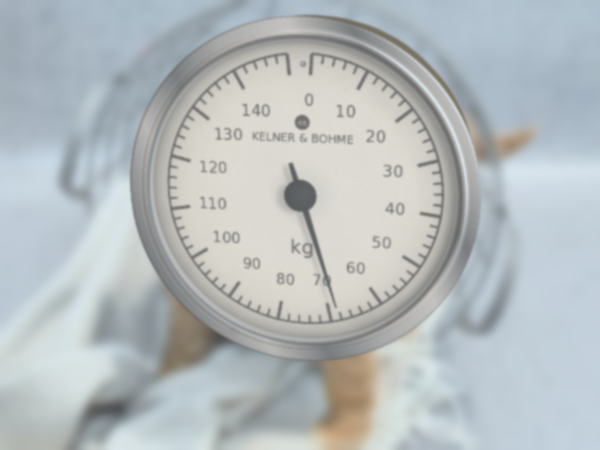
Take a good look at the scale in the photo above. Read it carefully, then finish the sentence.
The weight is 68 kg
